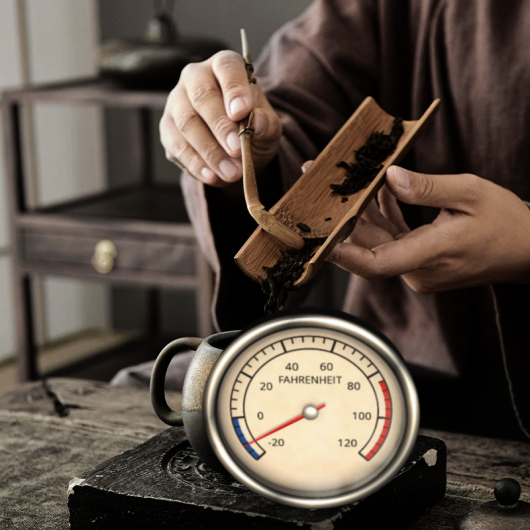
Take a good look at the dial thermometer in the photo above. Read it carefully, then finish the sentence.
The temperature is -12 °F
